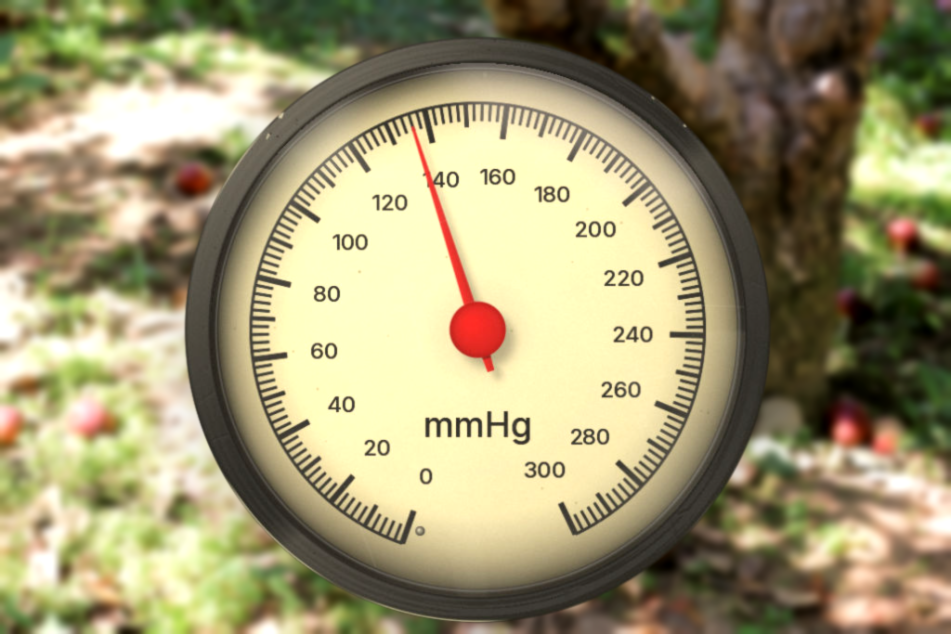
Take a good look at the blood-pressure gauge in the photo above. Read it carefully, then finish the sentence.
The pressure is 136 mmHg
